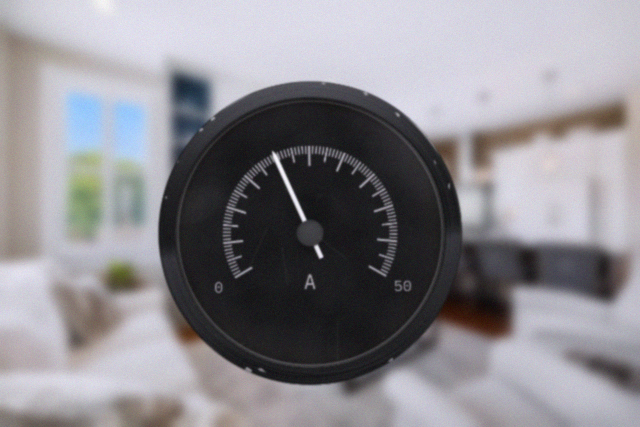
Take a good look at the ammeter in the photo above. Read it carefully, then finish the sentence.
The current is 20 A
